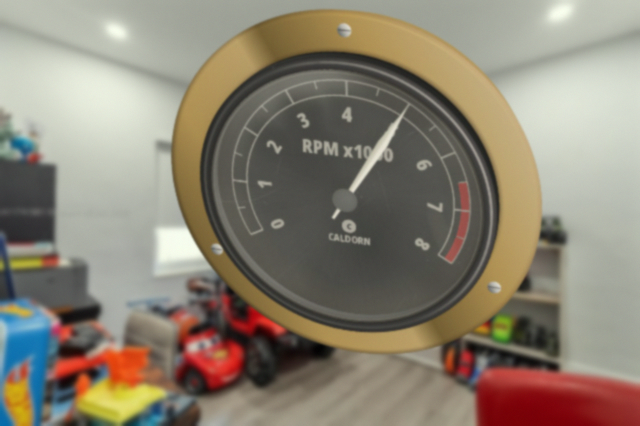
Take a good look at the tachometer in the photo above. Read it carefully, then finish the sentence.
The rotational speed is 5000 rpm
